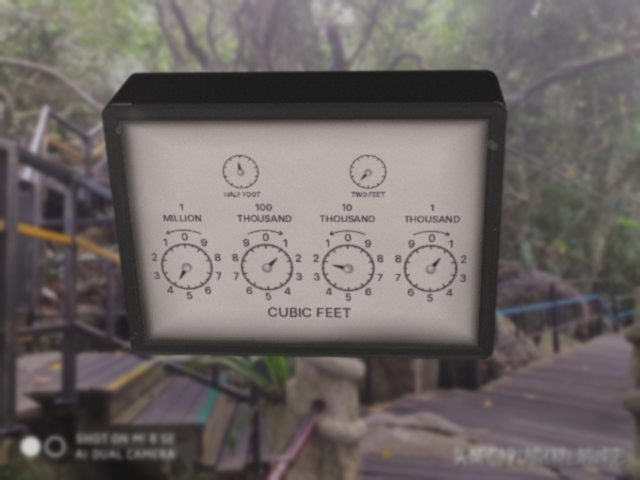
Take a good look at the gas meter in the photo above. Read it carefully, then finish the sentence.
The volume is 412100 ft³
